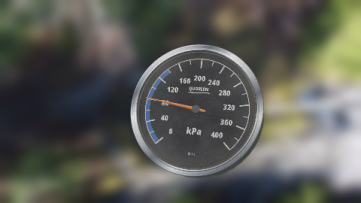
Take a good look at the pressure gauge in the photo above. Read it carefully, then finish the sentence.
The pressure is 80 kPa
